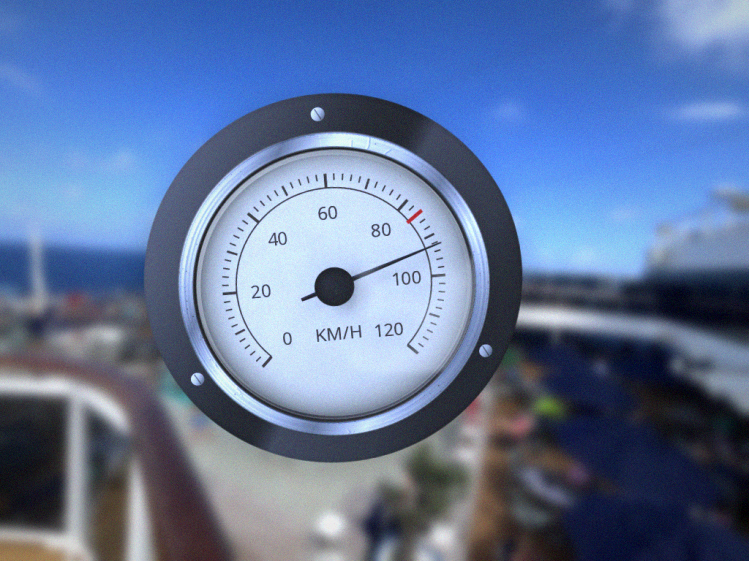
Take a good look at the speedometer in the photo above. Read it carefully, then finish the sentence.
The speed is 92 km/h
